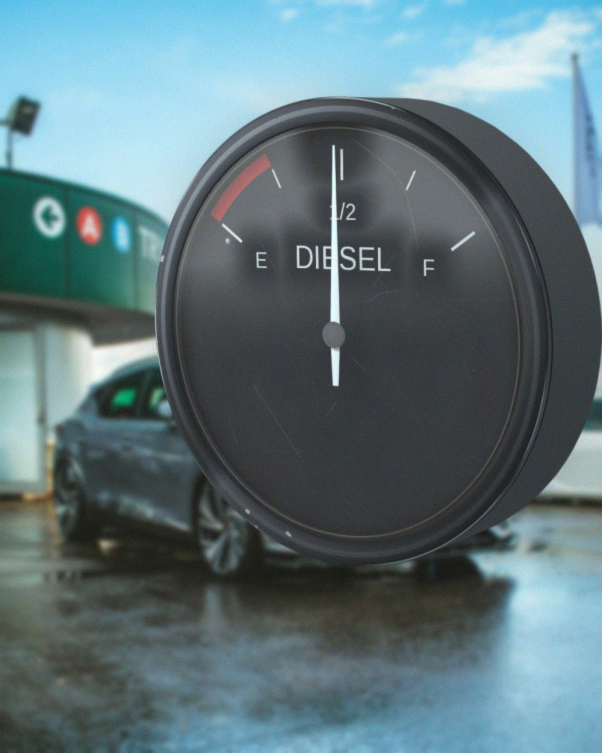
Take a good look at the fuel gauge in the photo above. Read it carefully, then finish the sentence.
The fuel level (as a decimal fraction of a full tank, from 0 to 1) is 0.5
